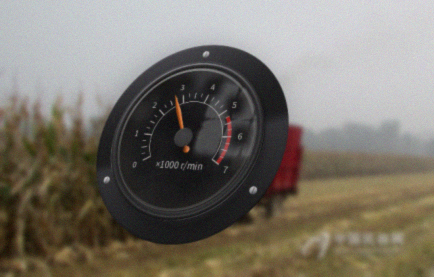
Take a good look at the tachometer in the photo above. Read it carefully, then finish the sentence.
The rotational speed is 2750 rpm
